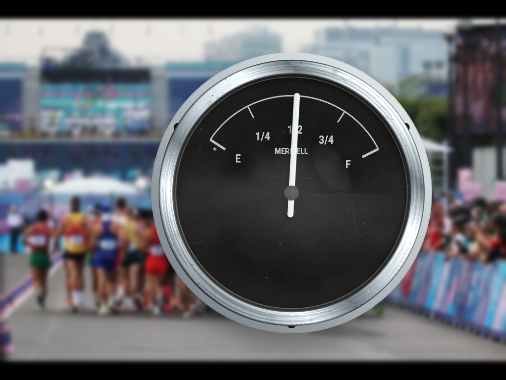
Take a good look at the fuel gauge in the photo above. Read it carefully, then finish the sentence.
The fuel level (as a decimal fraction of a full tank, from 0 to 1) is 0.5
